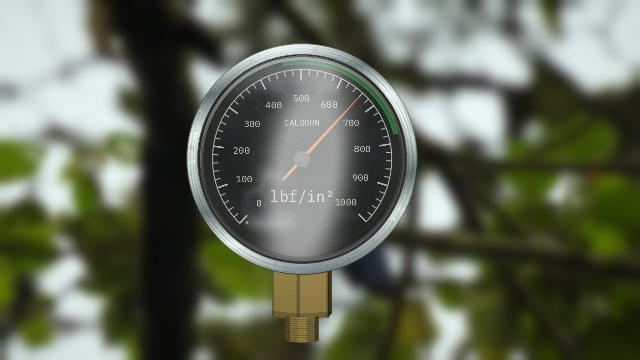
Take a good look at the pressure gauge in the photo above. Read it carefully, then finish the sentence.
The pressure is 660 psi
